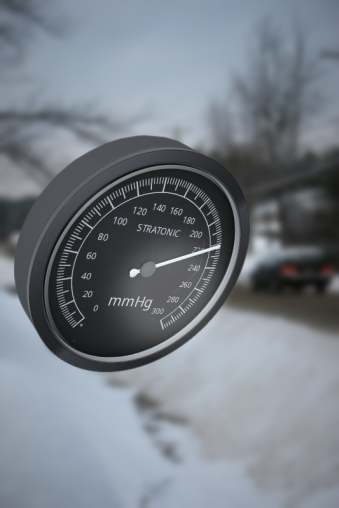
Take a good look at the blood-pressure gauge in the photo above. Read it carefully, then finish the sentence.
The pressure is 220 mmHg
